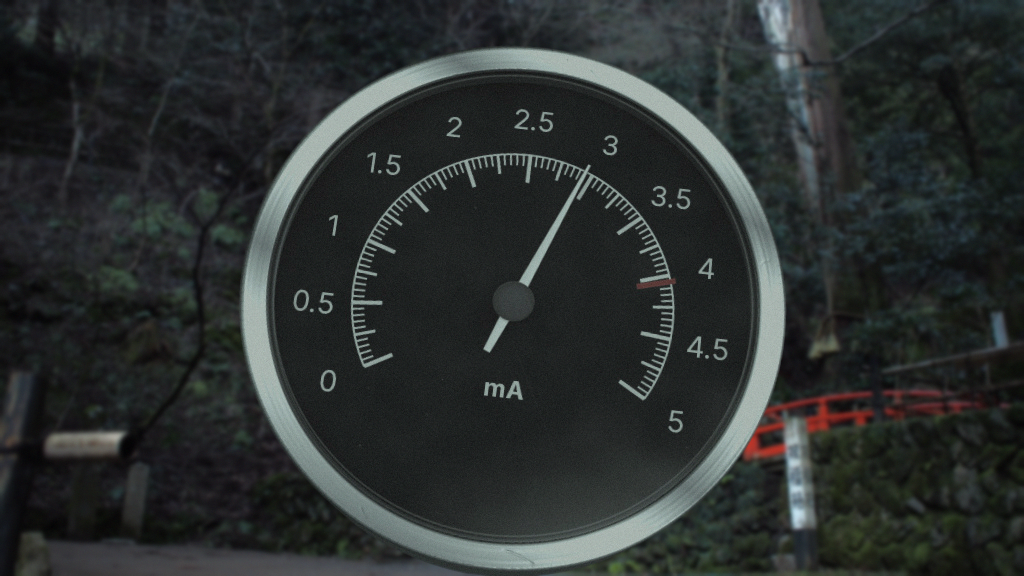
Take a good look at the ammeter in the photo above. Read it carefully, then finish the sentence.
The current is 2.95 mA
